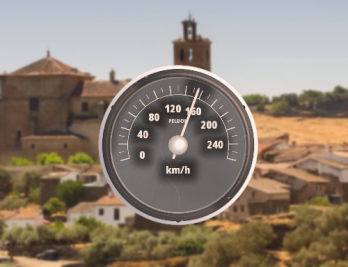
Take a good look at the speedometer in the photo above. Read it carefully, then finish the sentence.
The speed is 155 km/h
